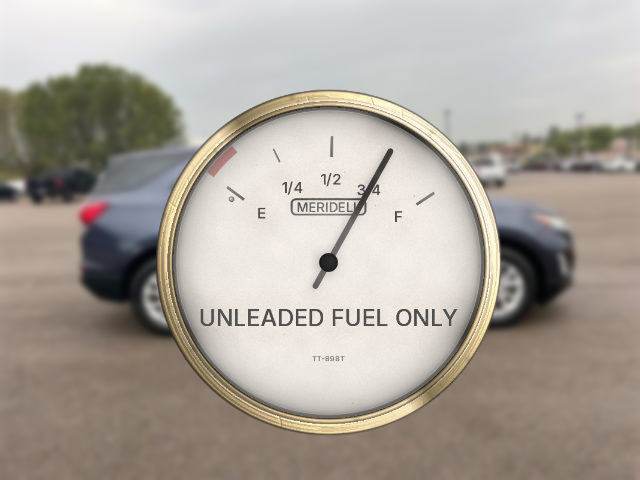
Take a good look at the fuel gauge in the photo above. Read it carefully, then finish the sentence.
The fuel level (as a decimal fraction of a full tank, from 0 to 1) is 0.75
